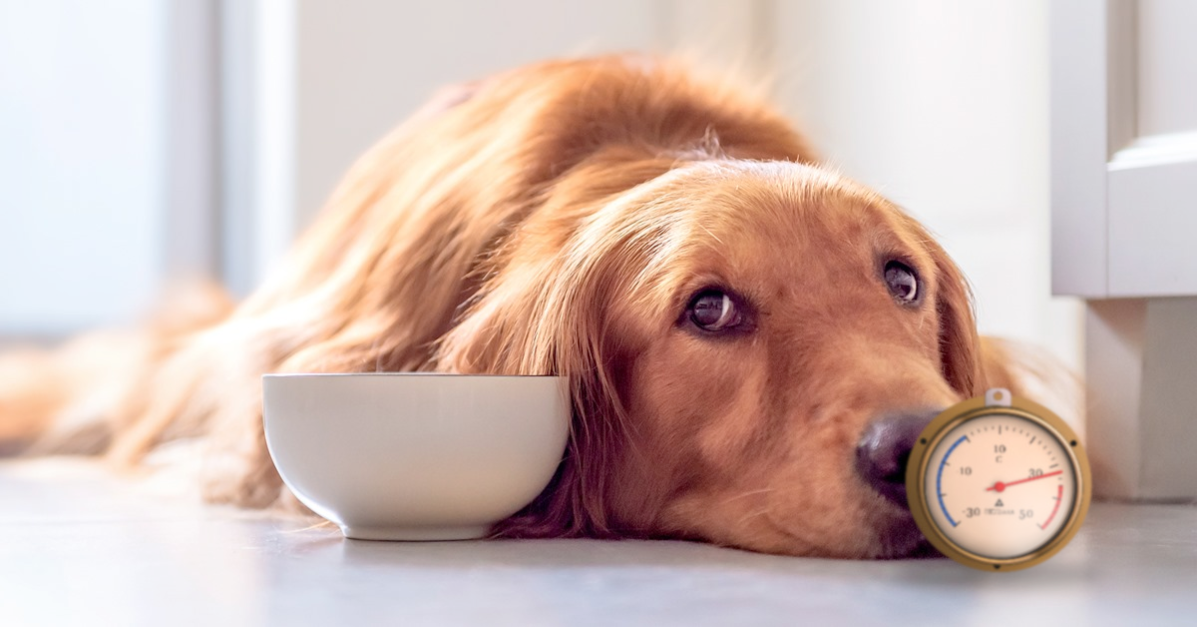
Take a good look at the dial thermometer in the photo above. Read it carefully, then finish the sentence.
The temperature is 32 °C
